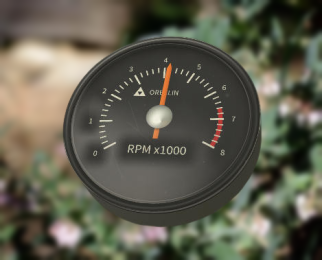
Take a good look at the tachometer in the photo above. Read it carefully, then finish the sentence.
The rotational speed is 4200 rpm
